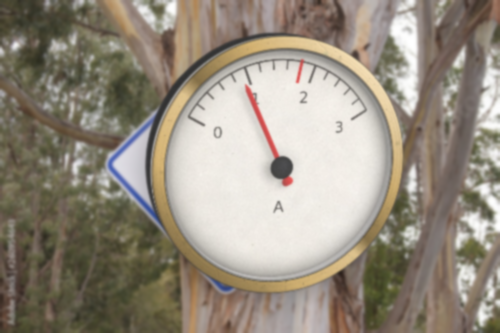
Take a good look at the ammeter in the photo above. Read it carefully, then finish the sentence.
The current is 0.9 A
